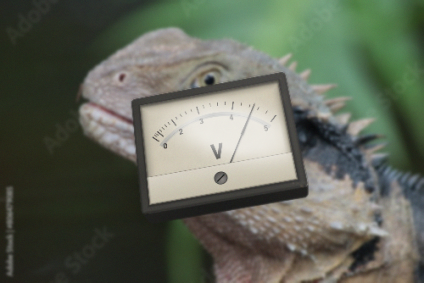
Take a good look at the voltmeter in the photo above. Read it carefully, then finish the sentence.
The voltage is 4.5 V
